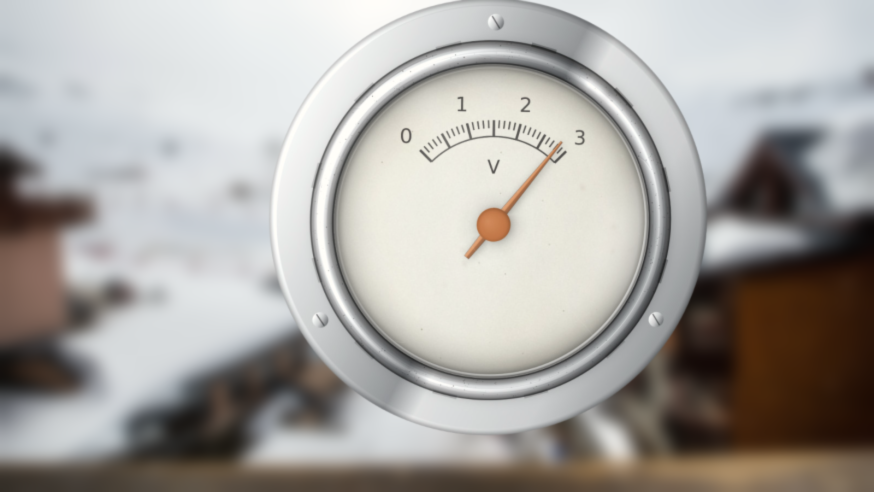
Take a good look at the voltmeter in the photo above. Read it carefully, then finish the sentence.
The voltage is 2.8 V
